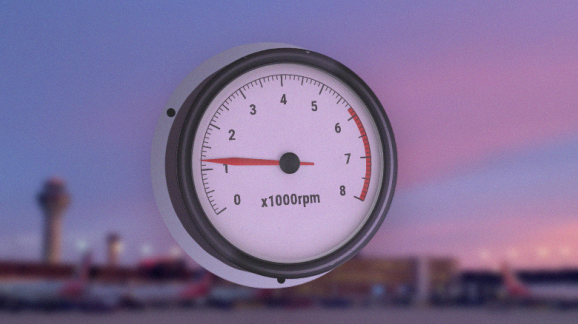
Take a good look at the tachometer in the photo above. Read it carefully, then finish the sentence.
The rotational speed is 1200 rpm
